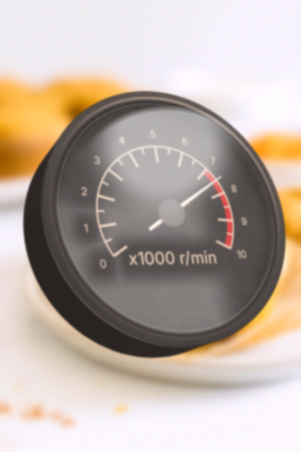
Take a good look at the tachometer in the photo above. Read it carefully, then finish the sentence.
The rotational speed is 7500 rpm
